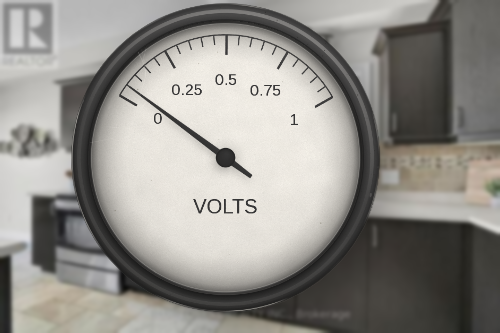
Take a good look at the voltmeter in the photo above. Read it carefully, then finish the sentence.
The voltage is 0.05 V
